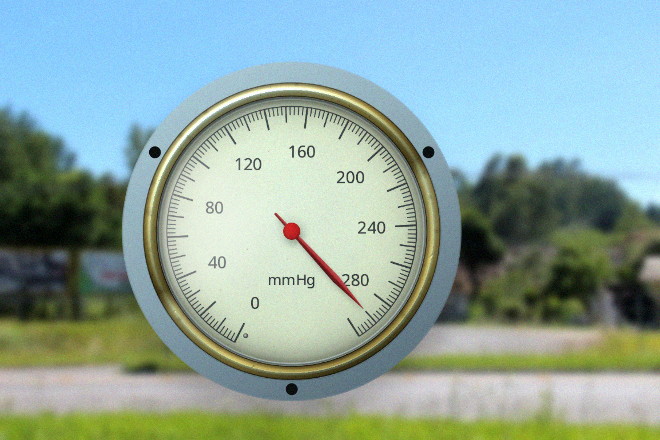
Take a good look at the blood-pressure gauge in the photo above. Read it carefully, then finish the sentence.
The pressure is 290 mmHg
